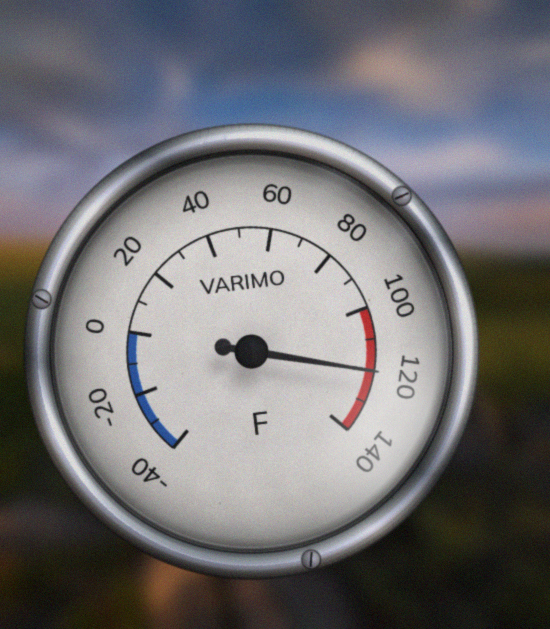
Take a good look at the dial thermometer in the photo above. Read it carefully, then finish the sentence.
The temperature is 120 °F
